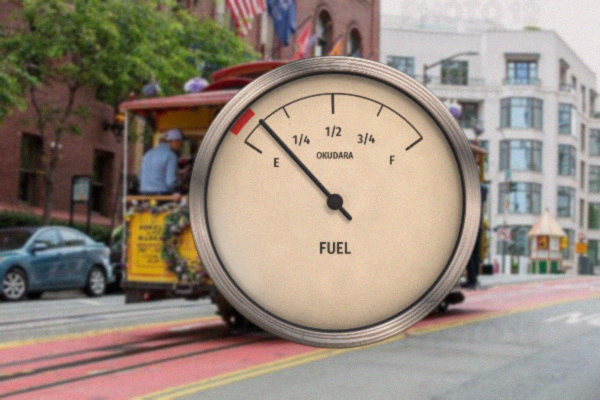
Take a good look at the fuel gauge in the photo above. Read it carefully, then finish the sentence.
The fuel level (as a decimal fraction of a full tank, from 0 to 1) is 0.125
